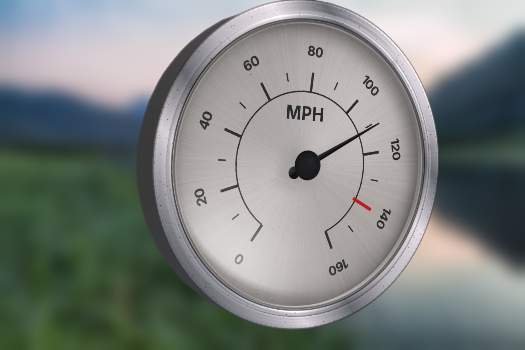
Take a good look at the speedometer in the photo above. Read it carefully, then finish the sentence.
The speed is 110 mph
